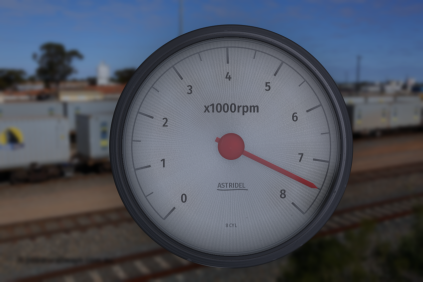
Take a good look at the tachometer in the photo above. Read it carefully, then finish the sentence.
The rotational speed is 7500 rpm
